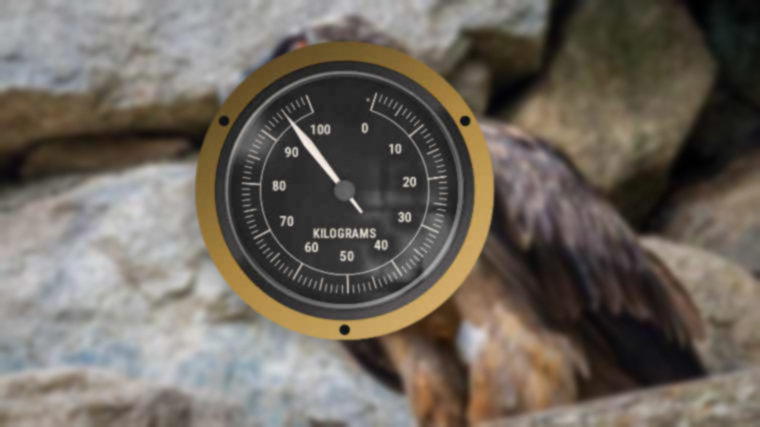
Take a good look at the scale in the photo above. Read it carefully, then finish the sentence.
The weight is 95 kg
